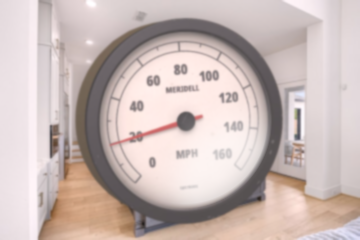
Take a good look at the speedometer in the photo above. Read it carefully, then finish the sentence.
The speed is 20 mph
